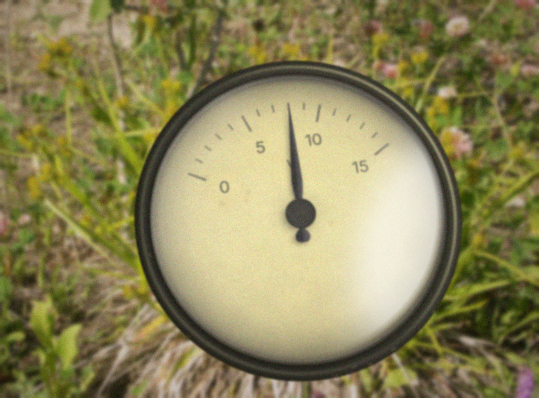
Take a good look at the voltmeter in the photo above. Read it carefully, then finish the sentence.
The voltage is 8 V
